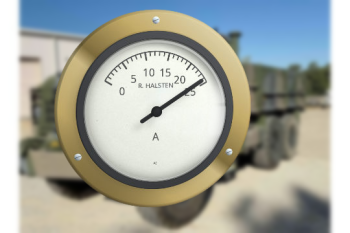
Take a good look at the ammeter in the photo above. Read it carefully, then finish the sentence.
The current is 24 A
